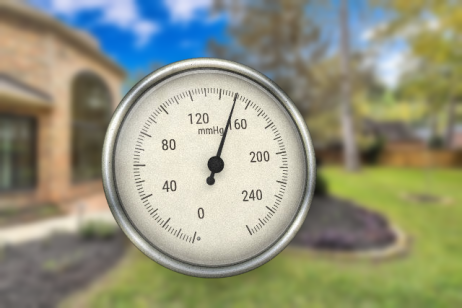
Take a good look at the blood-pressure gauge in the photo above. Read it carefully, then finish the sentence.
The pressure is 150 mmHg
